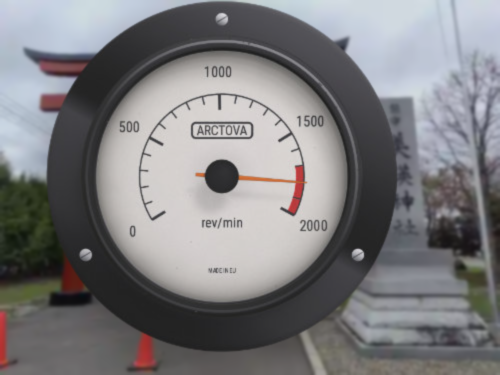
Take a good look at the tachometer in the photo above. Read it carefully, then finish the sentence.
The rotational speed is 1800 rpm
